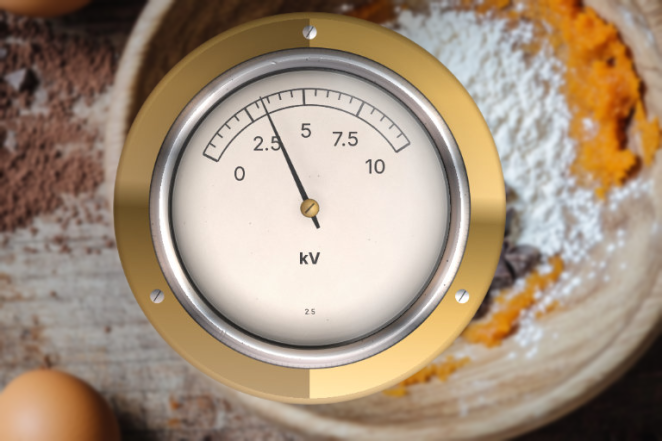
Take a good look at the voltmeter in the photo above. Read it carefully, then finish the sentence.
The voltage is 3.25 kV
